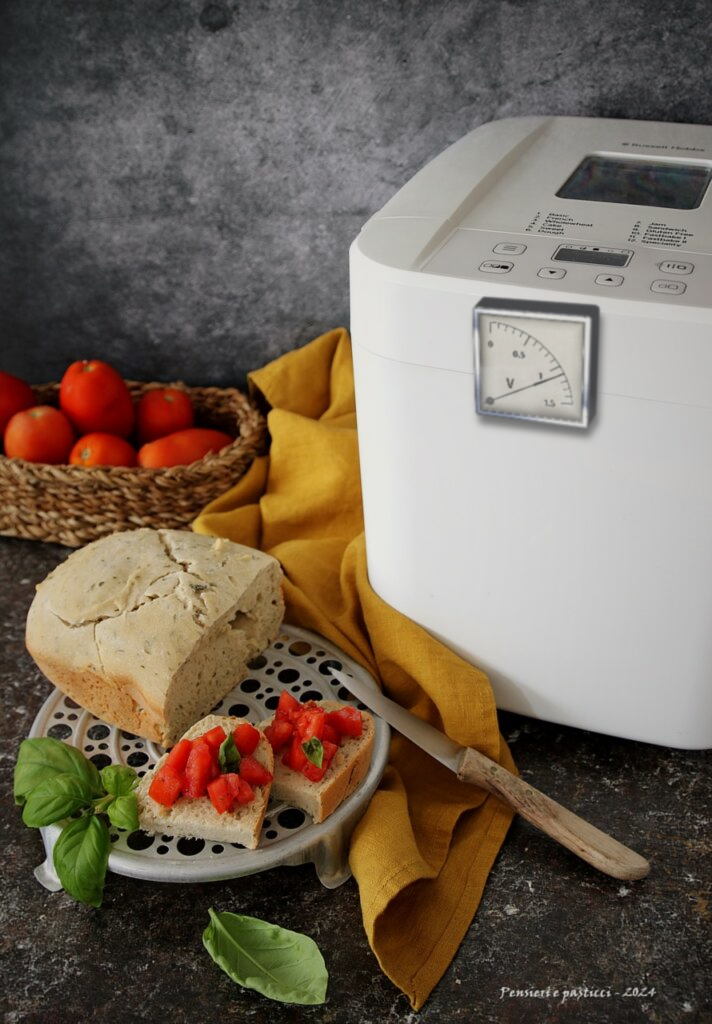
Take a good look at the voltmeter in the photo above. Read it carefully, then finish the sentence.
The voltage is 1.1 V
